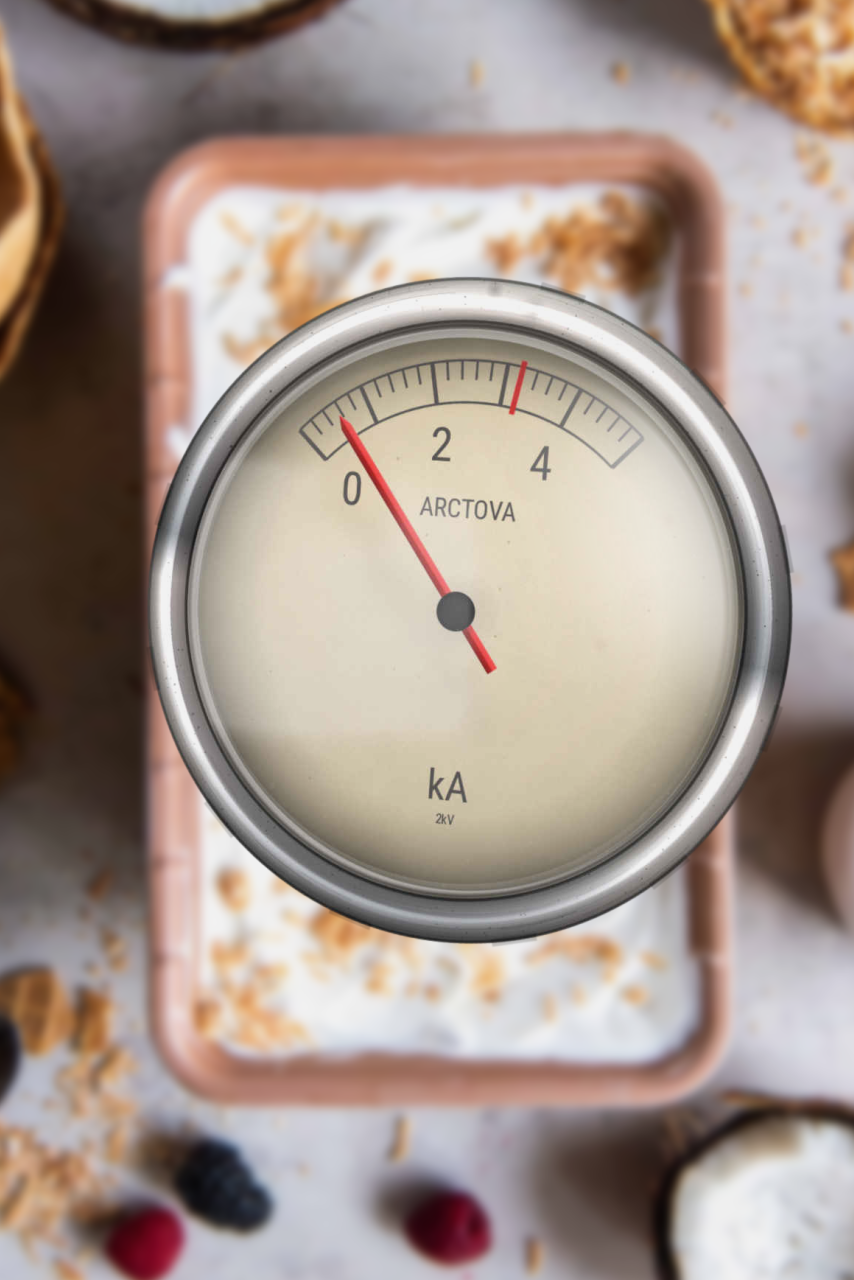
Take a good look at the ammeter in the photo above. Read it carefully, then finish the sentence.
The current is 0.6 kA
